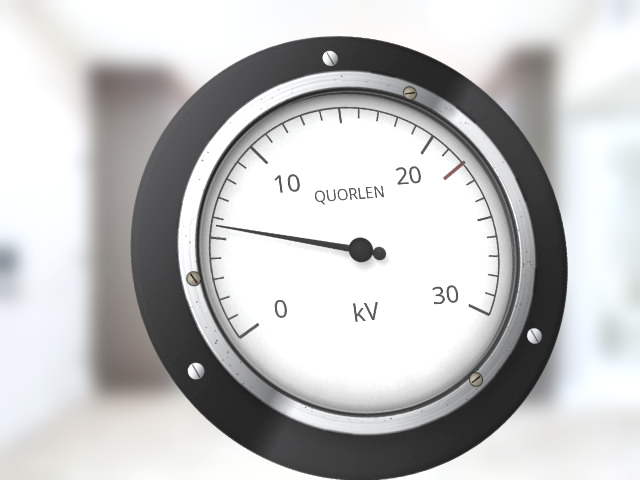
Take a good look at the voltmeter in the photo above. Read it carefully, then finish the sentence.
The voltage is 5.5 kV
